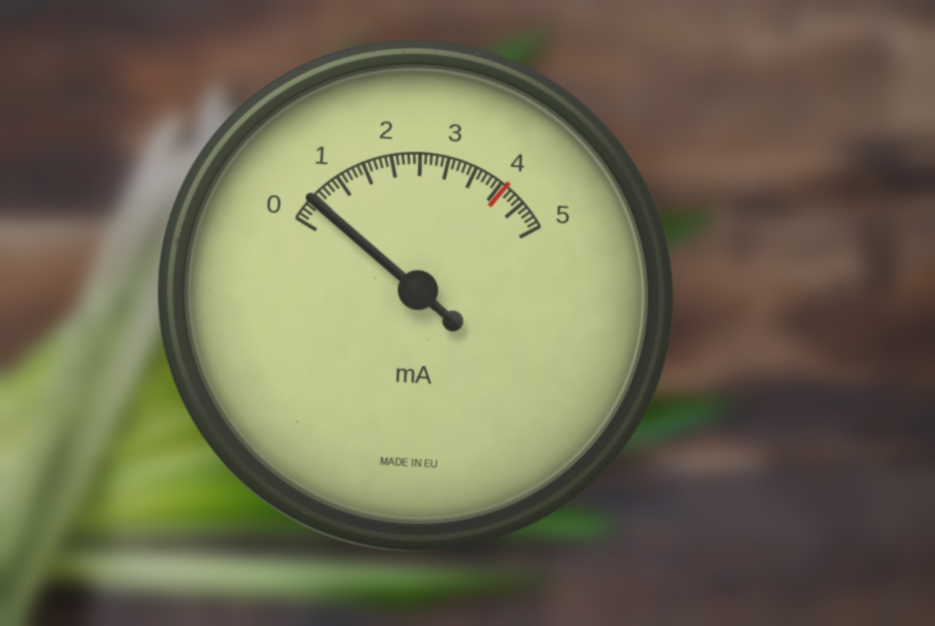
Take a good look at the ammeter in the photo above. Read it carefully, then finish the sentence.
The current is 0.4 mA
